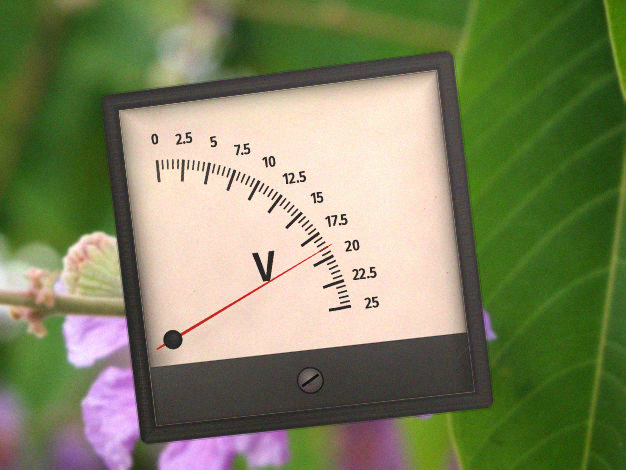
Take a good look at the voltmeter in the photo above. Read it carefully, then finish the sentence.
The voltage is 19 V
